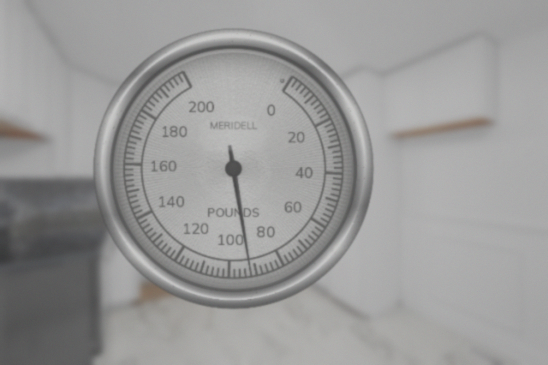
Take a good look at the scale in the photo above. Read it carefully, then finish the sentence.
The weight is 92 lb
